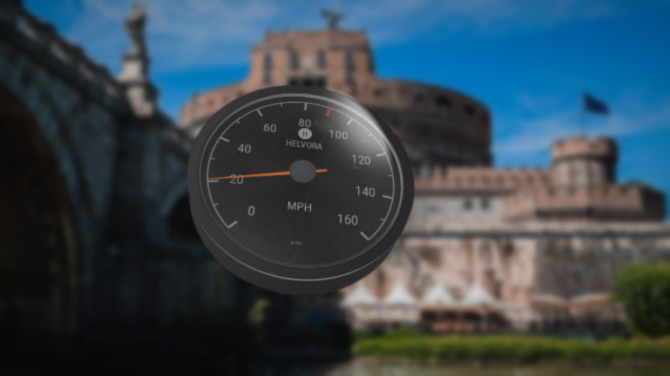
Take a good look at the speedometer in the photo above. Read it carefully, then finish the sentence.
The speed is 20 mph
